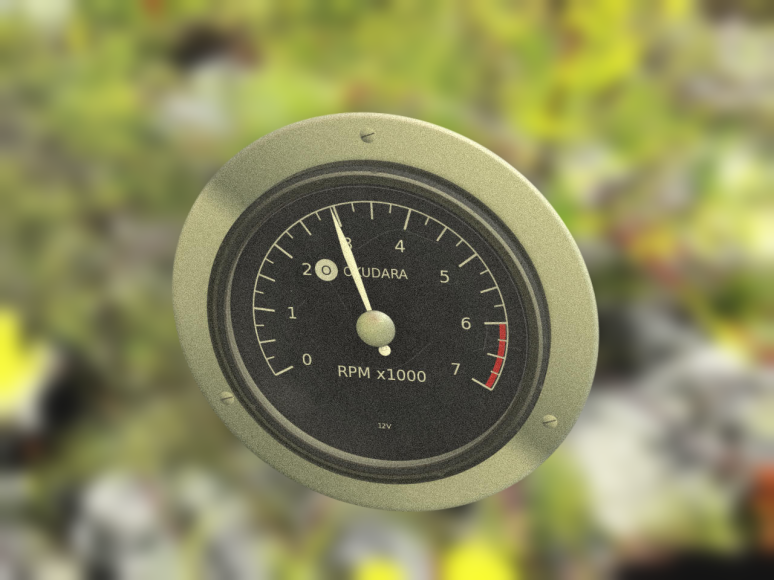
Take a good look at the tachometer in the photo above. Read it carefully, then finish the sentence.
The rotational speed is 3000 rpm
